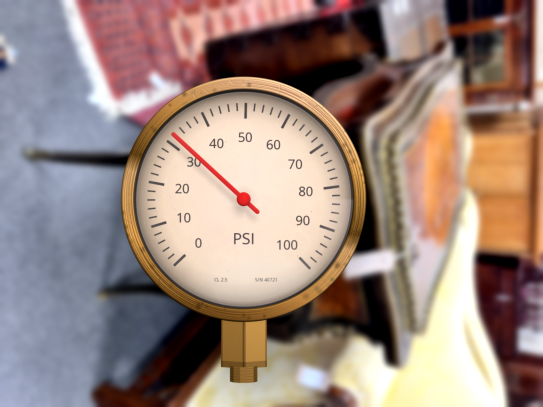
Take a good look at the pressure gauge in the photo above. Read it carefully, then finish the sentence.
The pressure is 32 psi
